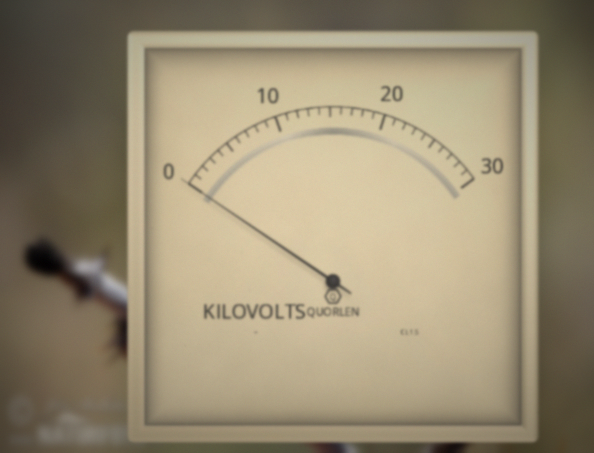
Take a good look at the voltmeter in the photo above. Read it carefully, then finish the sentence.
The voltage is 0 kV
